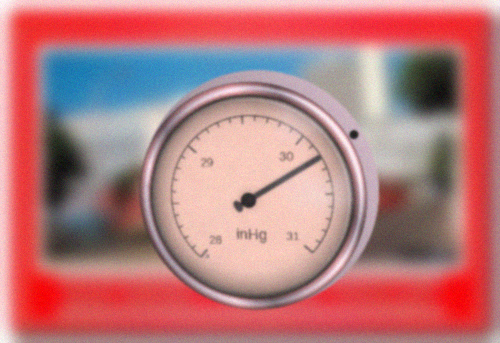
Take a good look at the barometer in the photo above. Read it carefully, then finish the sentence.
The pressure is 30.2 inHg
